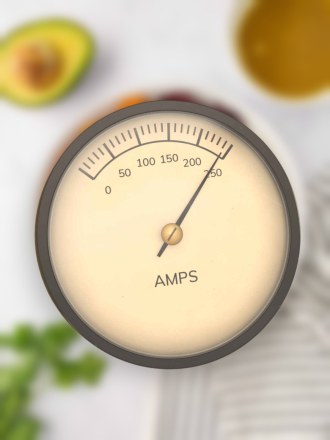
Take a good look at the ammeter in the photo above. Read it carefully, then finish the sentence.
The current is 240 A
